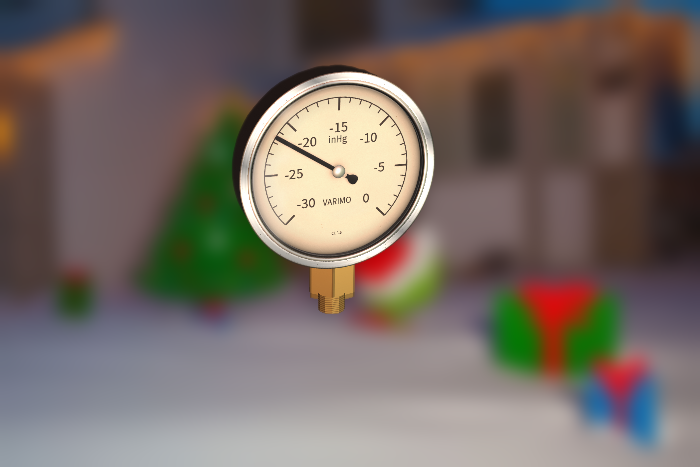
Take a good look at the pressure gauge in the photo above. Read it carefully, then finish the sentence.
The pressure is -21.5 inHg
